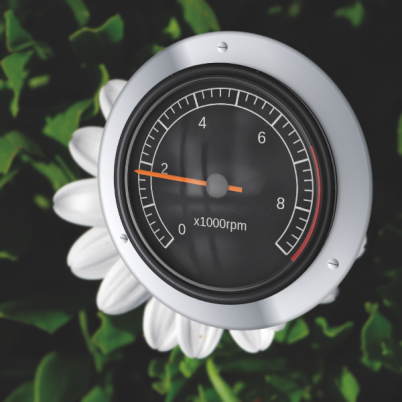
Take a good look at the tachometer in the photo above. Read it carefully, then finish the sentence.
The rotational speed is 1800 rpm
